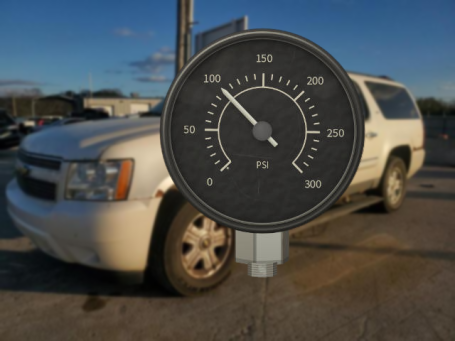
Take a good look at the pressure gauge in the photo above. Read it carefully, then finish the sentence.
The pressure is 100 psi
